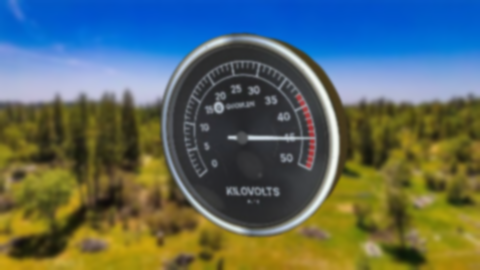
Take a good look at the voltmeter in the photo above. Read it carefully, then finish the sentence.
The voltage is 45 kV
